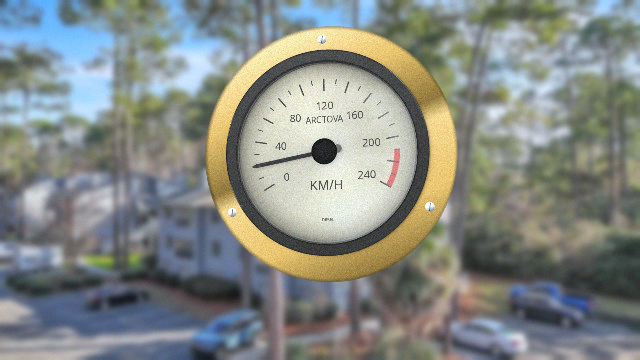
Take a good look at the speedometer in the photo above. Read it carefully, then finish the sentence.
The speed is 20 km/h
